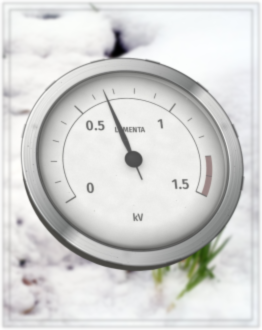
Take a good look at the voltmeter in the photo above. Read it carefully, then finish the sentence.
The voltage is 0.65 kV
